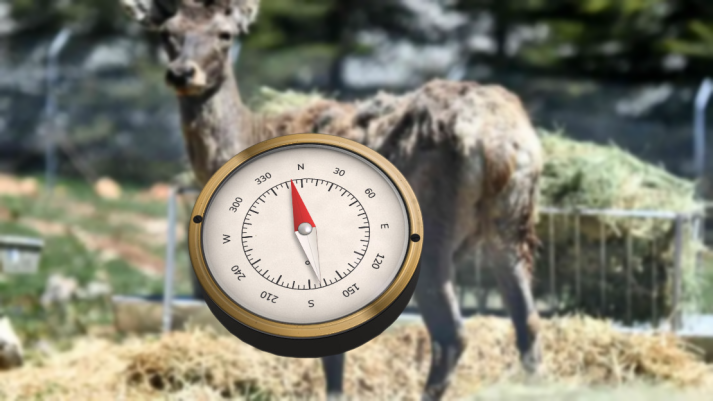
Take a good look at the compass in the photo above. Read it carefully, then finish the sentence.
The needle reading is 350 °
